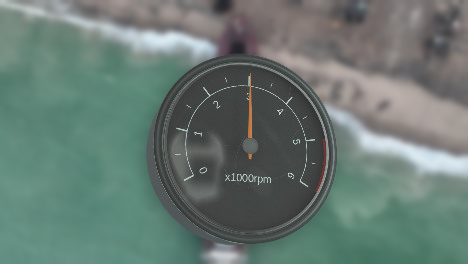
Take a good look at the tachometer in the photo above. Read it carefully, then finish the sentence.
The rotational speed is 3000 rpm
